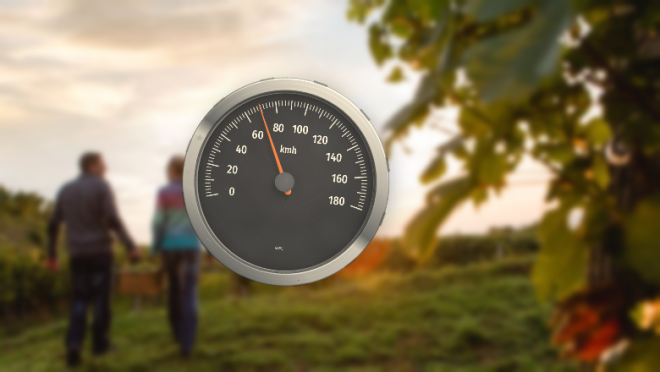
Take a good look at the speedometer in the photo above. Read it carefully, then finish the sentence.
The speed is 70 km/h
